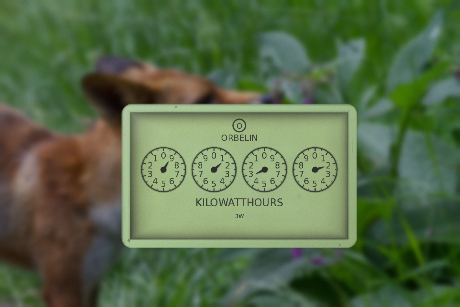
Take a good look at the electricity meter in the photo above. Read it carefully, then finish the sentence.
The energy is 9132 kWh
